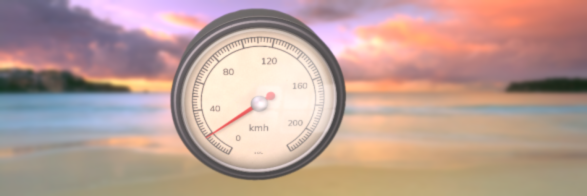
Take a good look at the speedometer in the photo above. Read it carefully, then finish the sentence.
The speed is 20 km/h
